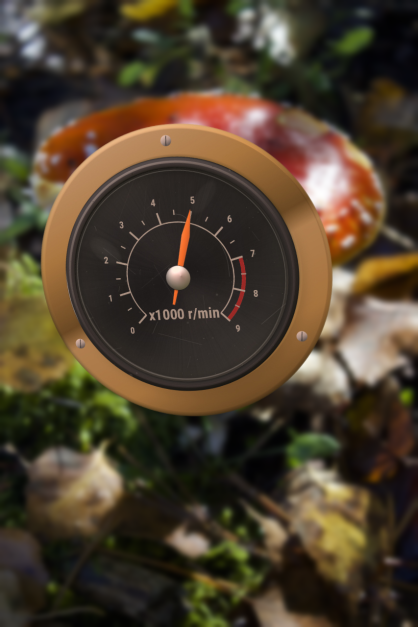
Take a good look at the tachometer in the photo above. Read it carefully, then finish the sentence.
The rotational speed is 5000 rpm
